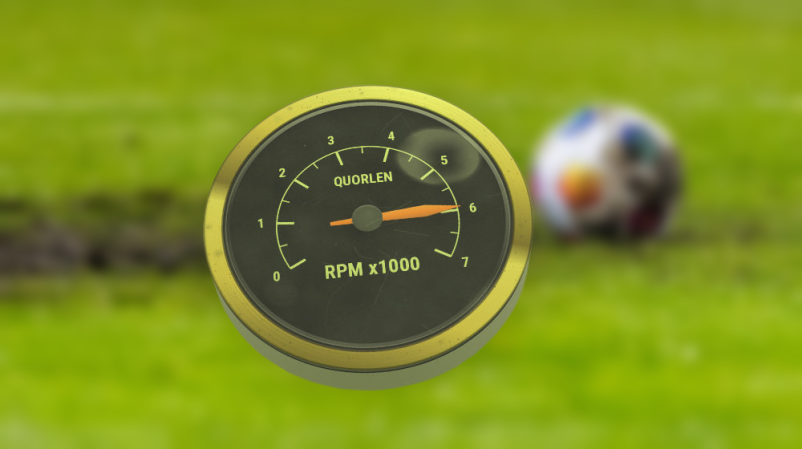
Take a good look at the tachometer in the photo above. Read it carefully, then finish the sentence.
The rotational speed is 6000 rpm
